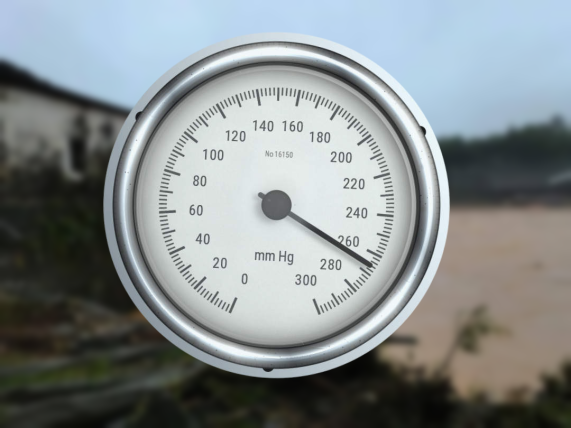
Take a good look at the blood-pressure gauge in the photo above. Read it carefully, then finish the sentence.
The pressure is 266 mmHg
